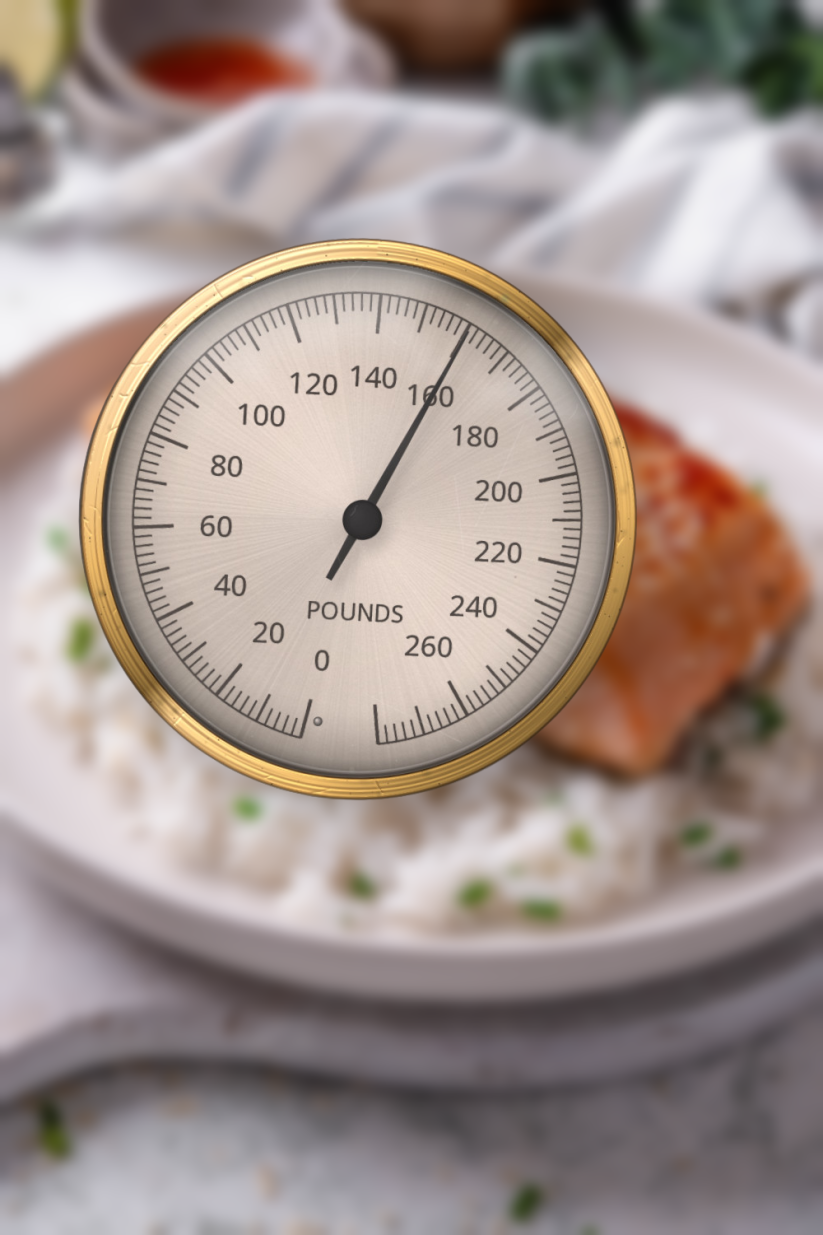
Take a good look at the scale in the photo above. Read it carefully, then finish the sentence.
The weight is 160 lb
